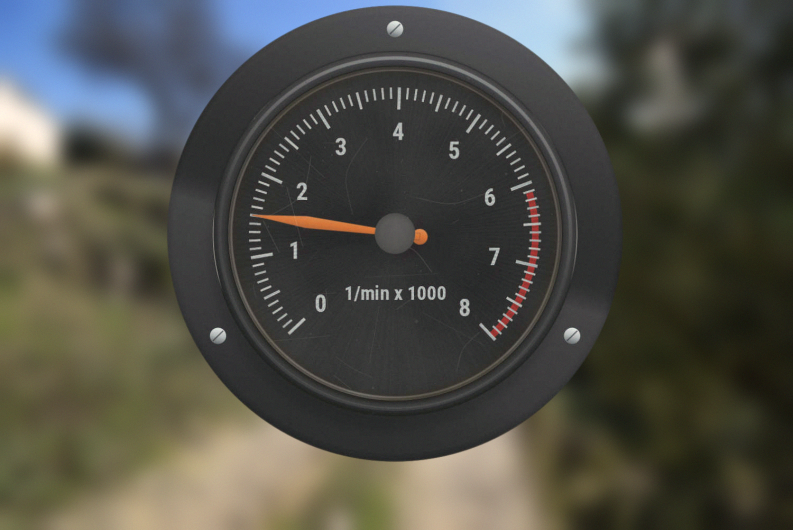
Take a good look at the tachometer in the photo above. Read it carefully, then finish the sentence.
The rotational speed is 1500 rpm
